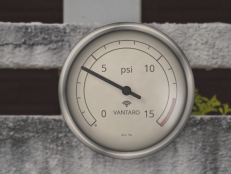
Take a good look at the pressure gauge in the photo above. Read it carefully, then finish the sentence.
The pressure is 4 psi
